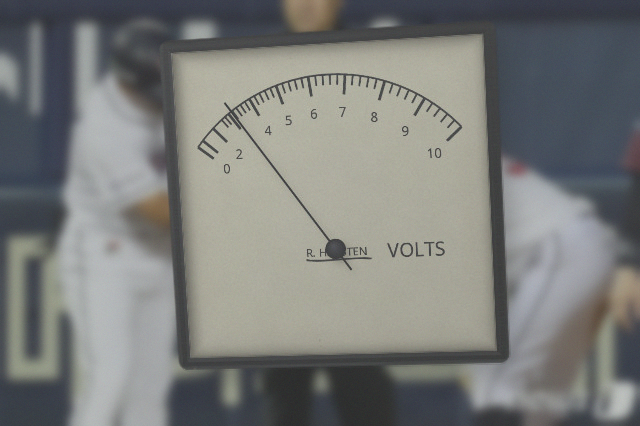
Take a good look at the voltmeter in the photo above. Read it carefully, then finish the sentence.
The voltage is 3.2 V
